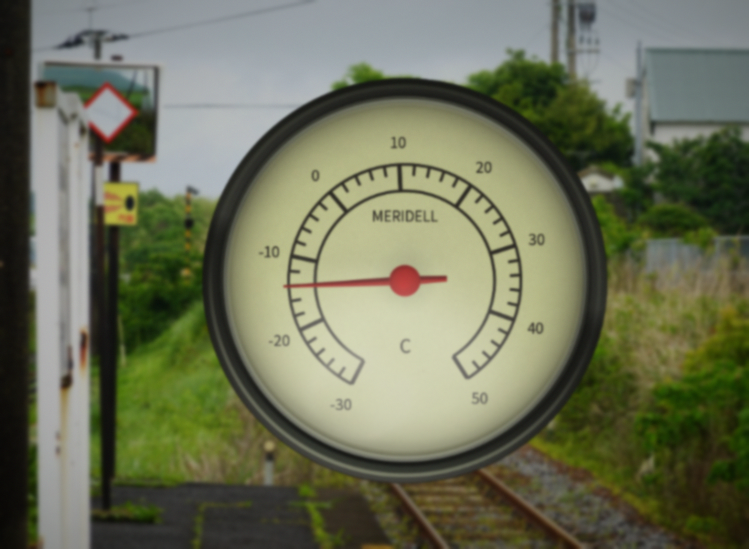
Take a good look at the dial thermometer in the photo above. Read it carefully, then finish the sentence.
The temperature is -14 °C
